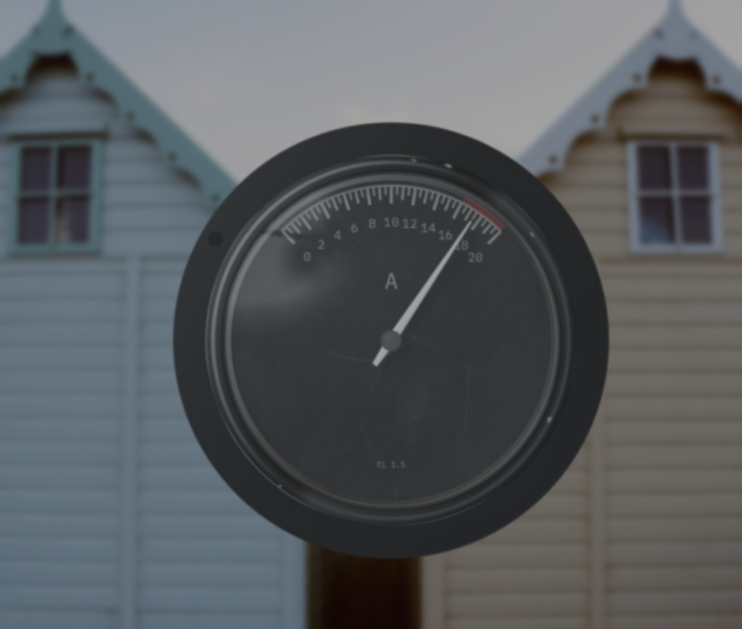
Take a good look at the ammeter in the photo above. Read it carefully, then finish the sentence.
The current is 17.5 A
